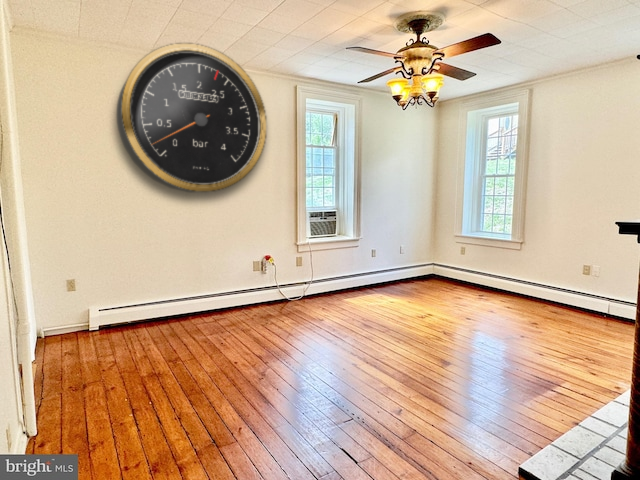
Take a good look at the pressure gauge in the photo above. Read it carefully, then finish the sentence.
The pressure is 0.2 bar
